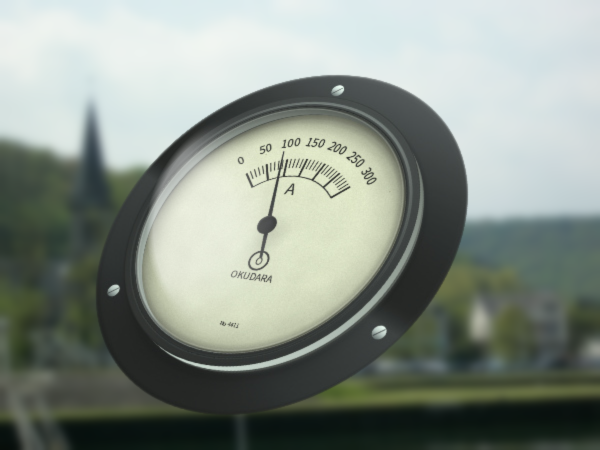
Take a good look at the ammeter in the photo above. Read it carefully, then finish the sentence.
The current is 100 A
